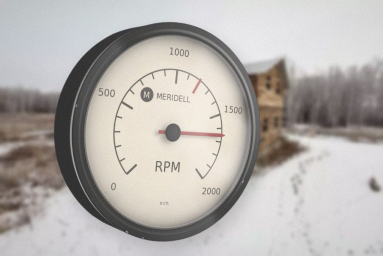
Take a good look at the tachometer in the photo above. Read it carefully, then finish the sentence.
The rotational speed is 1650 rpm
